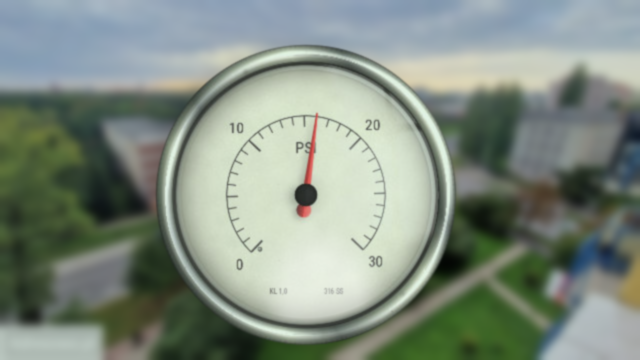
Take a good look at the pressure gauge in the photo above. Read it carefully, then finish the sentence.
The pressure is 16 psi
